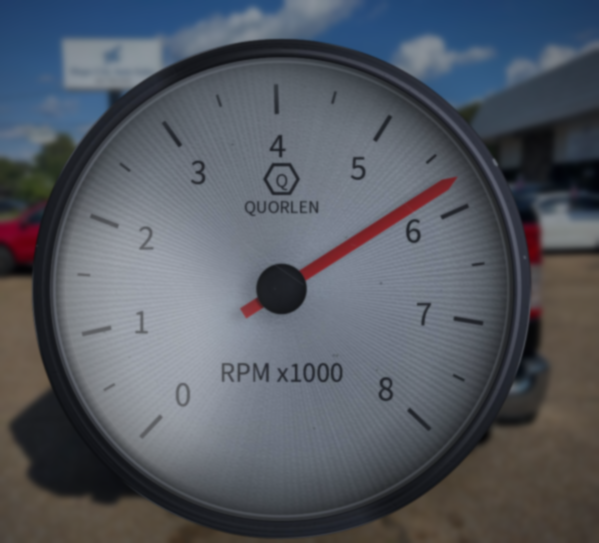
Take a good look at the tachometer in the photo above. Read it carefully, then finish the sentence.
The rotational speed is 5750 rpm
